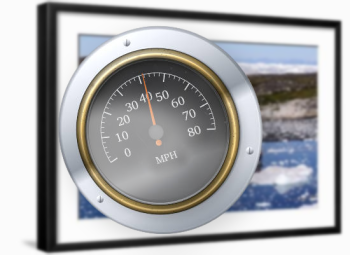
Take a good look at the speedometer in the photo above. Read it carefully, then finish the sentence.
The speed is 42 mph
